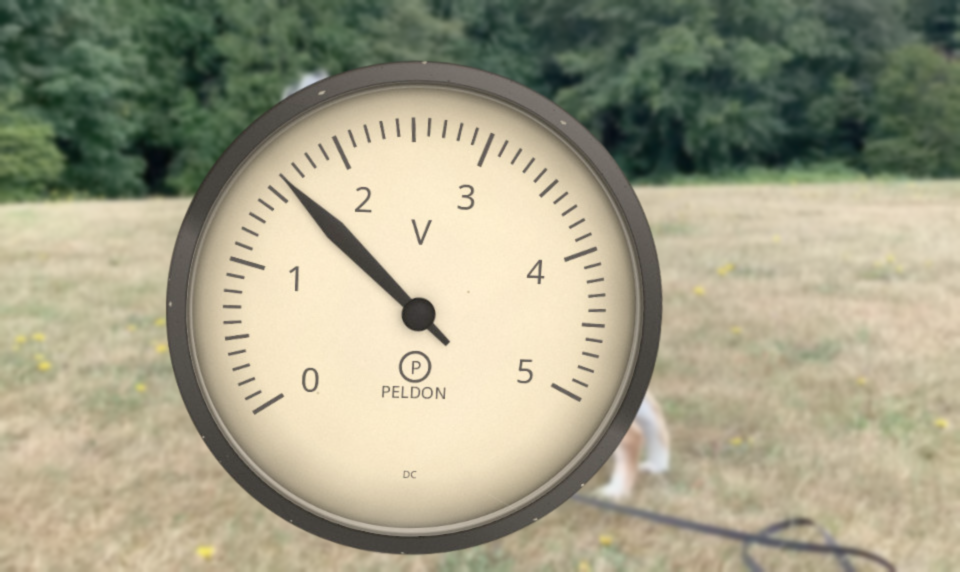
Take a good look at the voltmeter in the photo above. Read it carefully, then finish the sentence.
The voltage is 1.6 V
